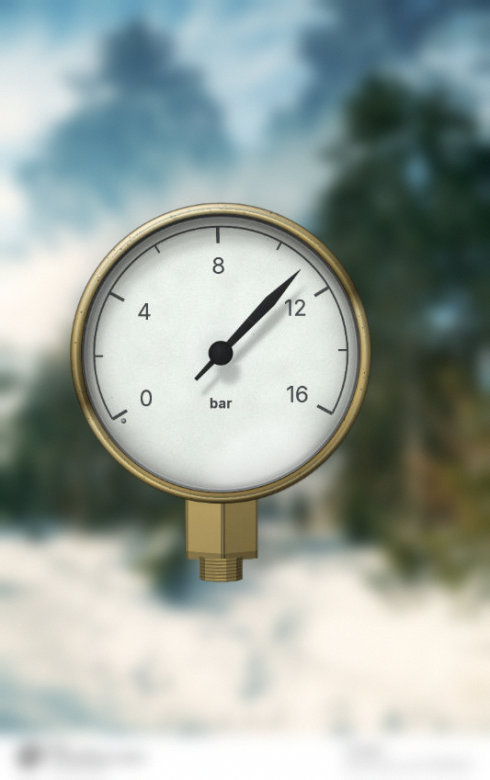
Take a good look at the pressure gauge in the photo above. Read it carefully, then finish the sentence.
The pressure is 11 bar
